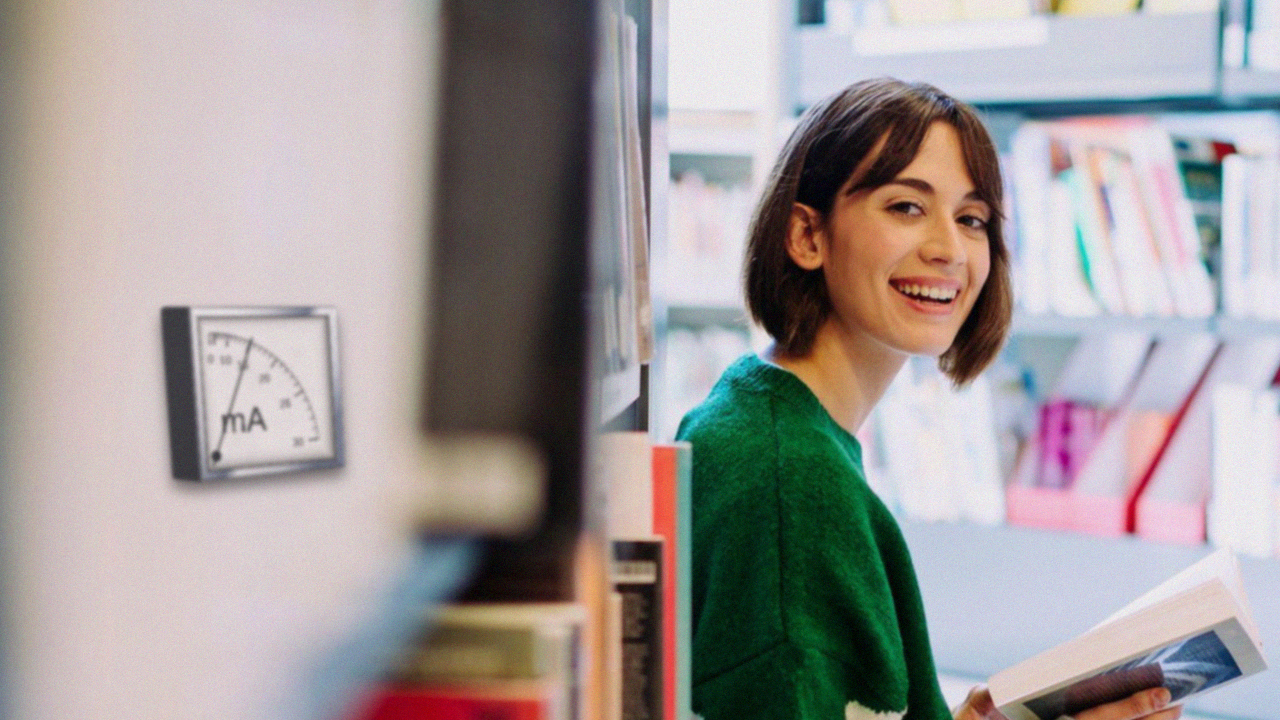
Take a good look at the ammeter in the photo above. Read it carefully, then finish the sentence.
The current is 15 mA
